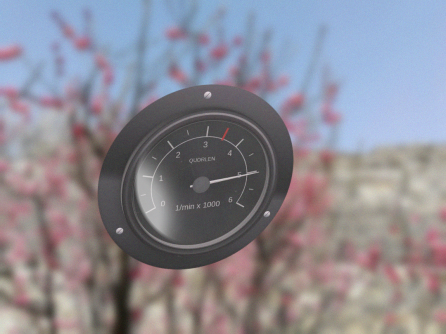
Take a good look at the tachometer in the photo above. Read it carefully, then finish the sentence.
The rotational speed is 5000 rpm
